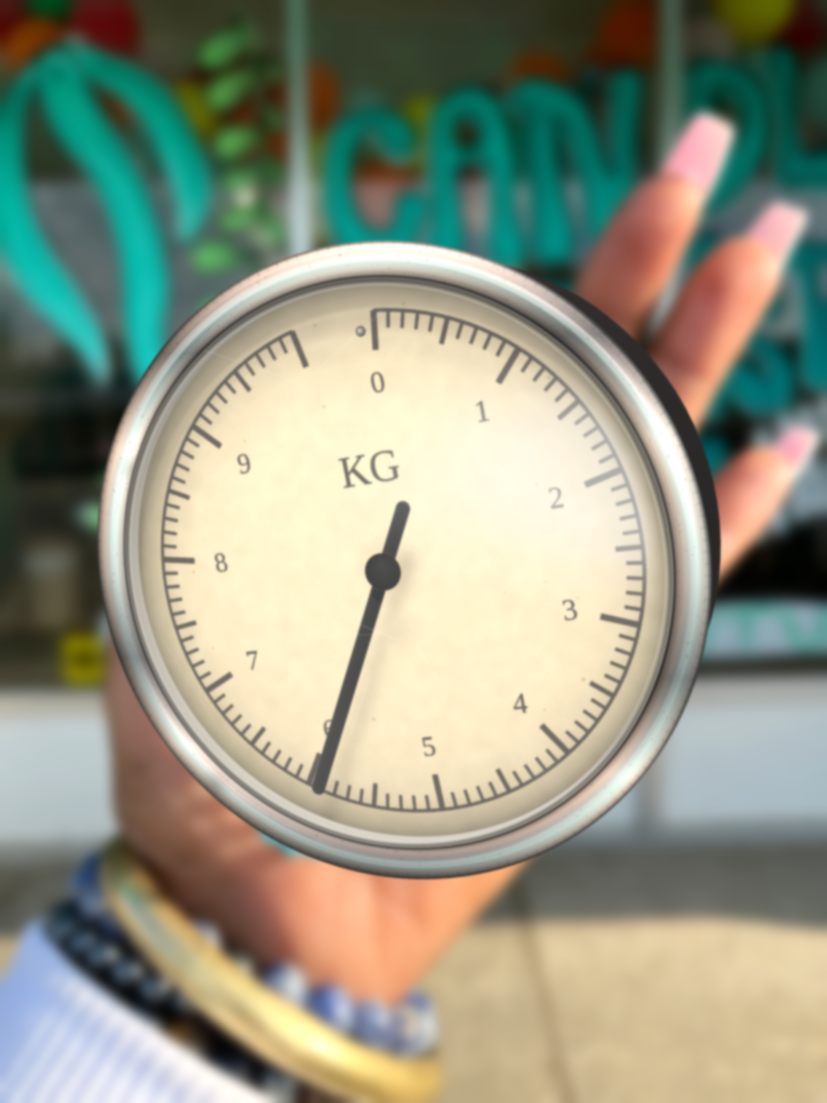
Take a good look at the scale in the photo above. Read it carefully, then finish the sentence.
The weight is 5.9 kg
